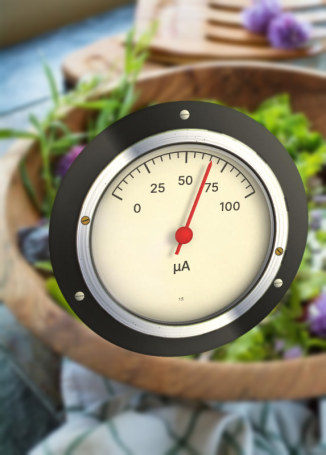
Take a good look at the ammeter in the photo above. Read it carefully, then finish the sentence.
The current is 65 µA
